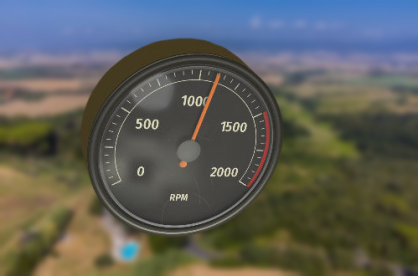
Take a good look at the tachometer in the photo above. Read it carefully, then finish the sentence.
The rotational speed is 1100 rpm
